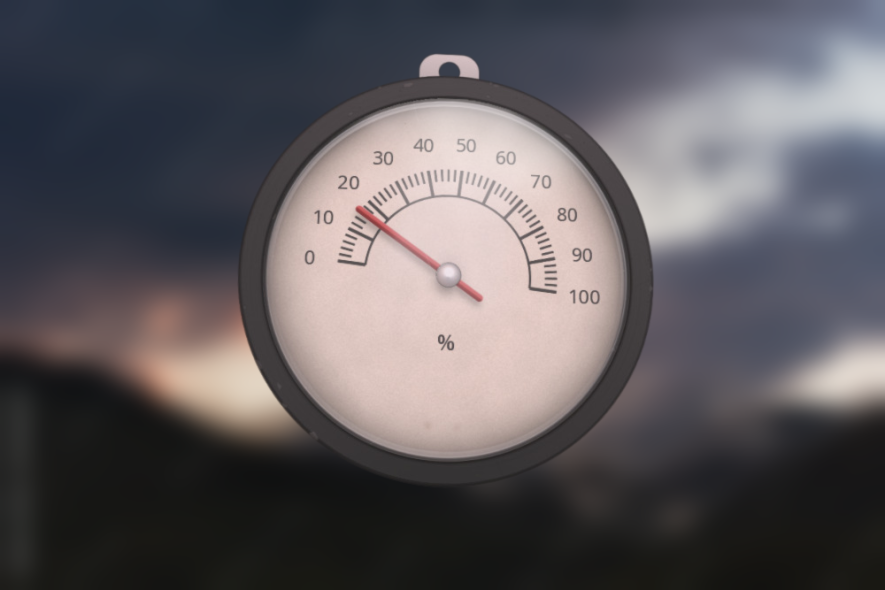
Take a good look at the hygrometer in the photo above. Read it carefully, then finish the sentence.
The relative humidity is 16 %
